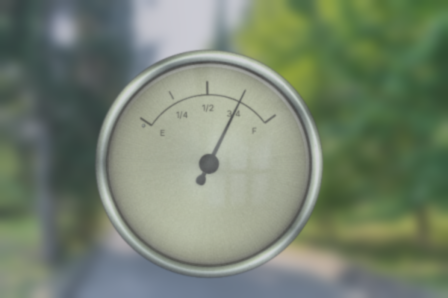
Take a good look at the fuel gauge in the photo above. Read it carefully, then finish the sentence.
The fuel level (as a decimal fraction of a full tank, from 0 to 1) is 0.75
